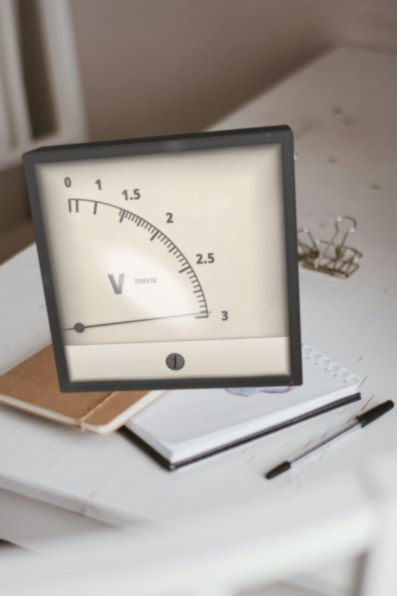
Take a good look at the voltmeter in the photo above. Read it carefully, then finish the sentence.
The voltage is 2.95 V
